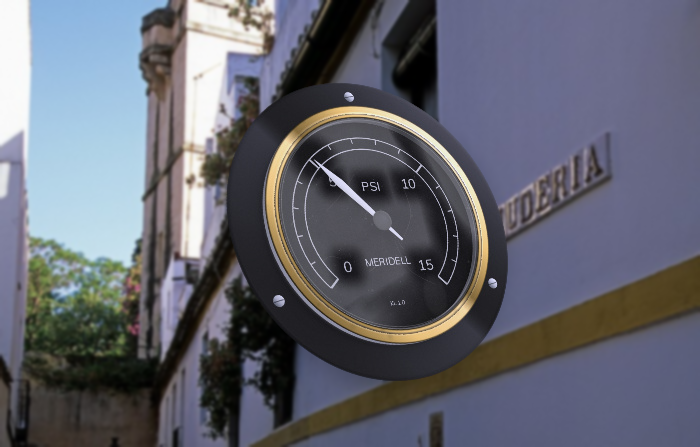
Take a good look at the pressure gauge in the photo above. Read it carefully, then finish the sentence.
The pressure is 5 psi
